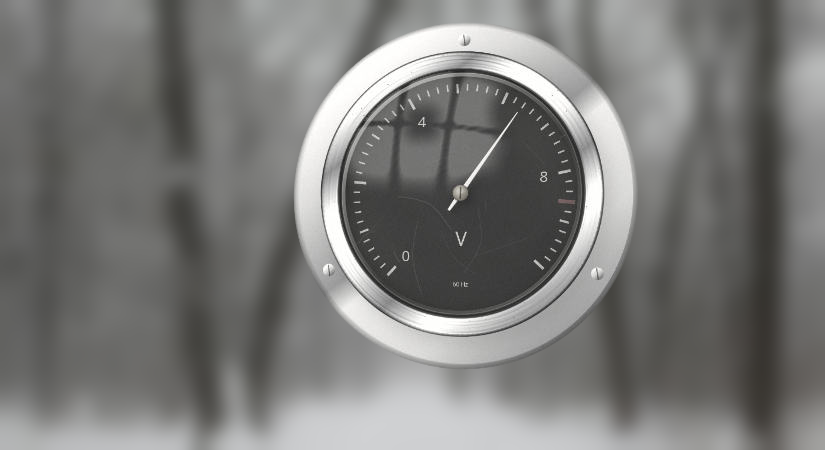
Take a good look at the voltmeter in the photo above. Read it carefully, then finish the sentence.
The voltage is 6.4 V
